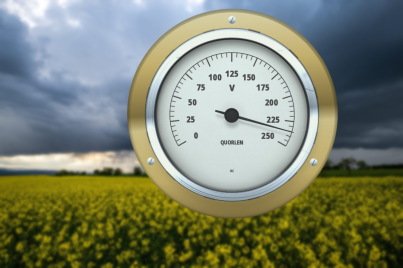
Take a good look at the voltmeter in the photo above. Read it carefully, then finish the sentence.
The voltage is 235 V
